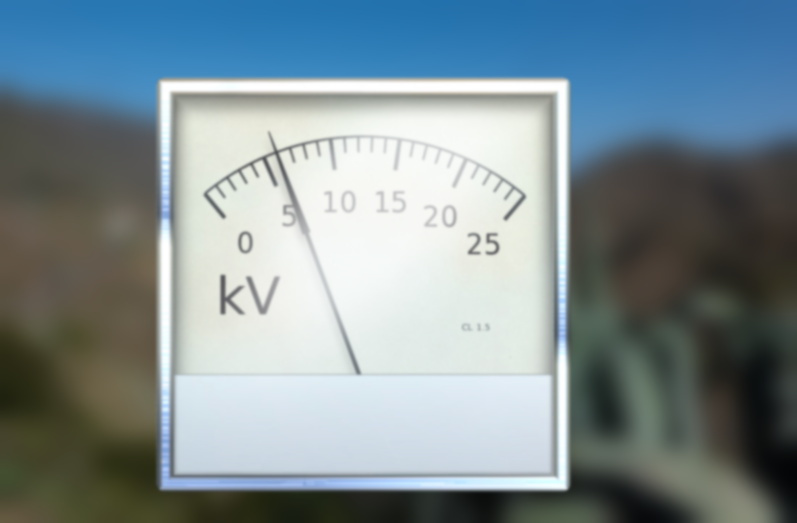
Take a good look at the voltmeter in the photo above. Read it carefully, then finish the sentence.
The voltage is 6 kV
